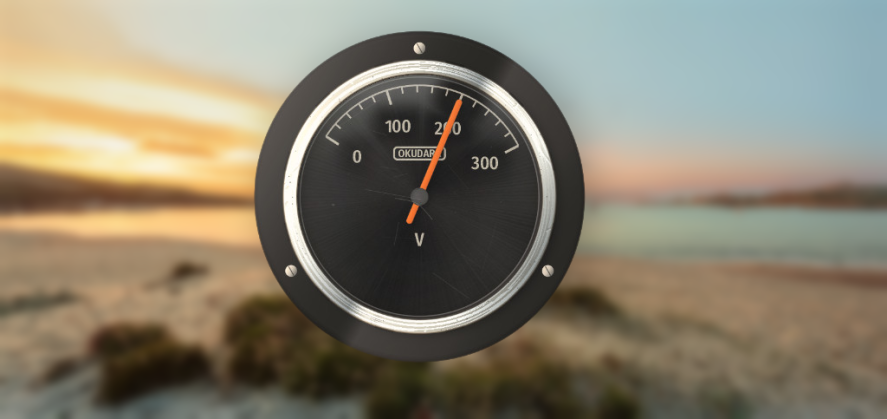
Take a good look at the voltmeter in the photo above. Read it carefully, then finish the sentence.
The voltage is 200 V
